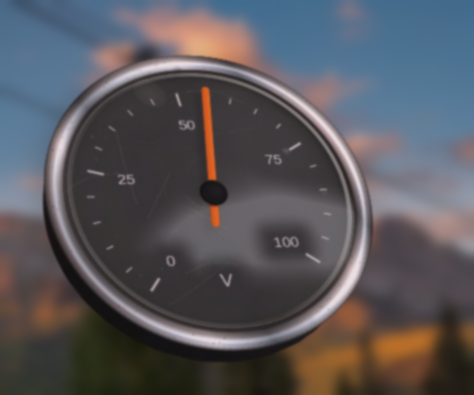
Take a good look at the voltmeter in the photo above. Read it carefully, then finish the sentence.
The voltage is 55 V
